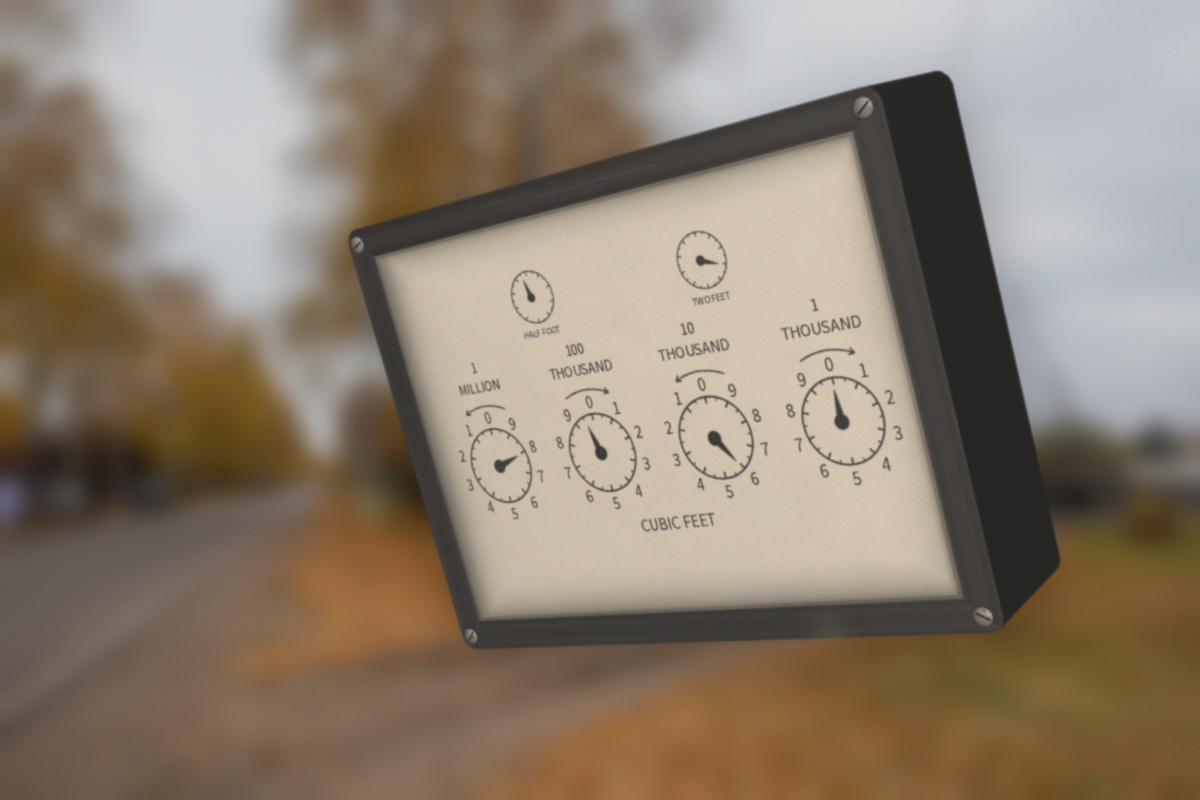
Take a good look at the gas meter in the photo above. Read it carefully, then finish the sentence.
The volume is 796000 ft³
